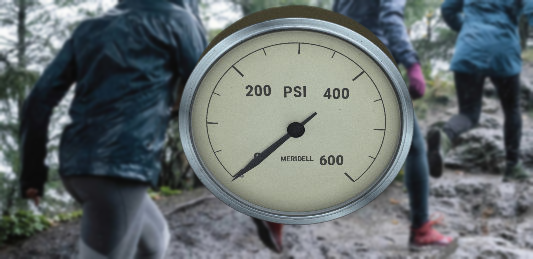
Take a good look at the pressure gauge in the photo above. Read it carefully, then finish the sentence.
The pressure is 0 psi
